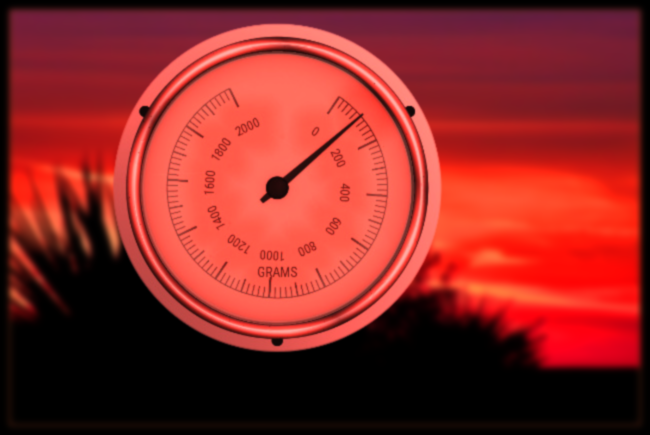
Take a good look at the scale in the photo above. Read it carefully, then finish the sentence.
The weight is 100 g
